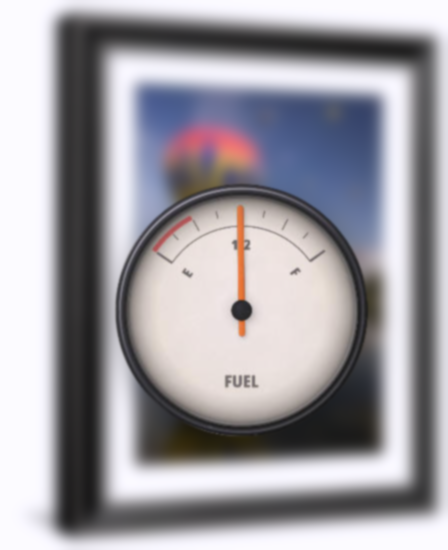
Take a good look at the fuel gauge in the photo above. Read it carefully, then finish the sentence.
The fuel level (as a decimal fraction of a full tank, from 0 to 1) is 0.5
